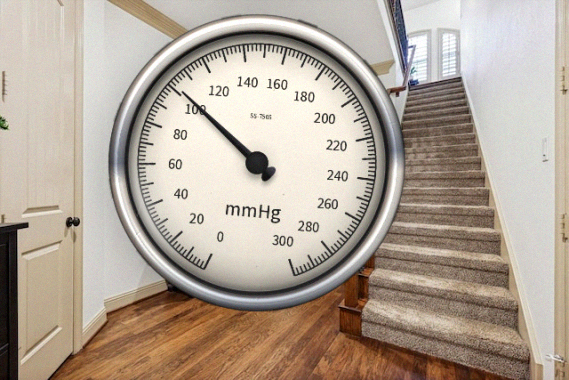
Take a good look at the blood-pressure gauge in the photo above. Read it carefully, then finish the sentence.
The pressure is 102 mmHg
